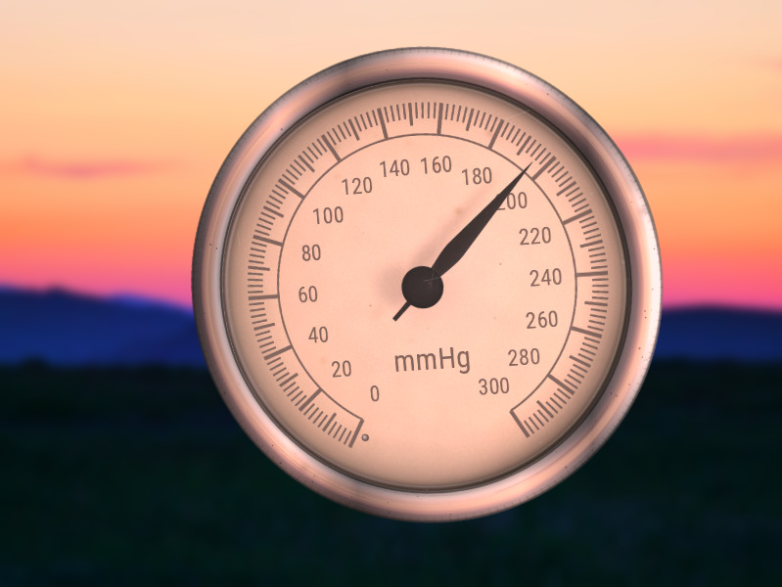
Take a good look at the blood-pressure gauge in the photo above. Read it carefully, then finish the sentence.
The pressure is 196 mmHg
